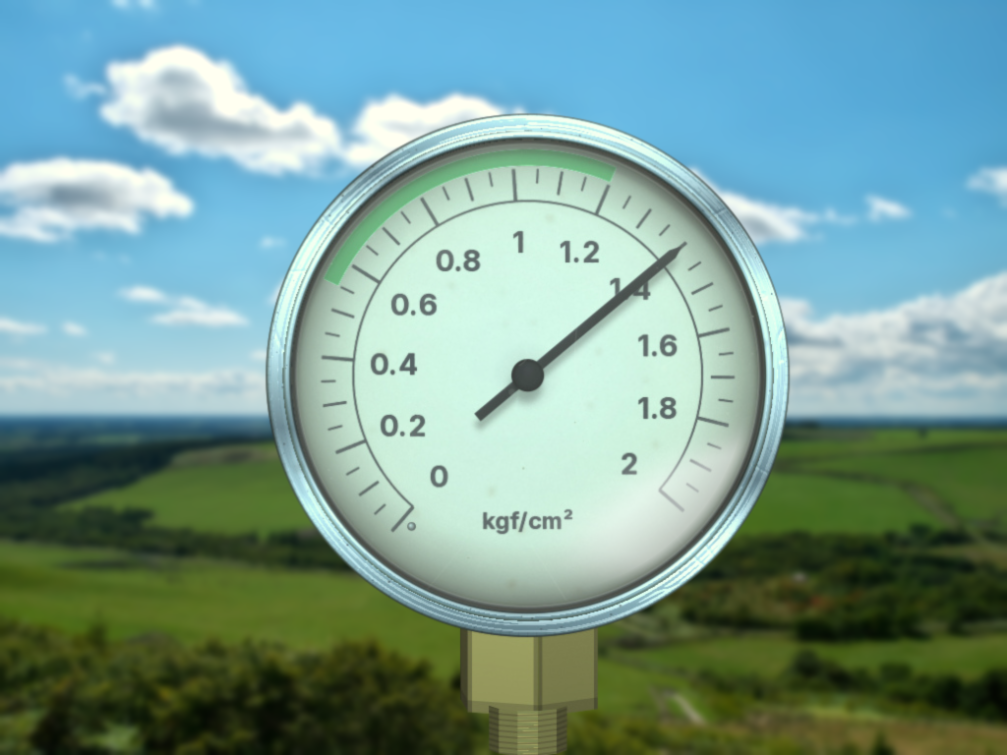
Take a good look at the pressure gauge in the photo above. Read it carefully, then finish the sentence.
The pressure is 1.4 kg/cm²
